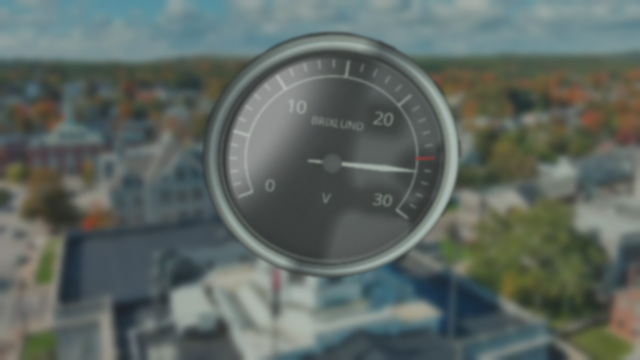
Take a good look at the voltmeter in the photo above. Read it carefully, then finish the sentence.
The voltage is 26 V
